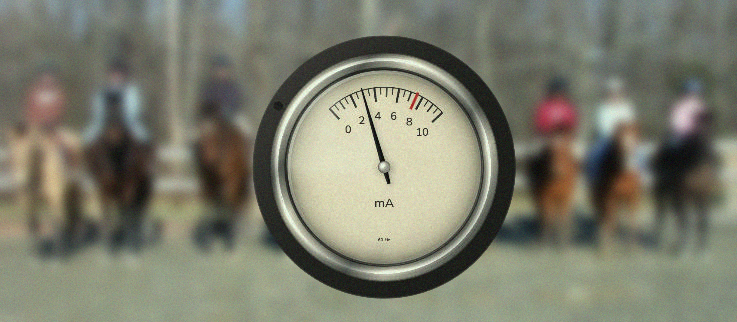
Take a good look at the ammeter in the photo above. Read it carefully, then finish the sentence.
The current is 3 mA
